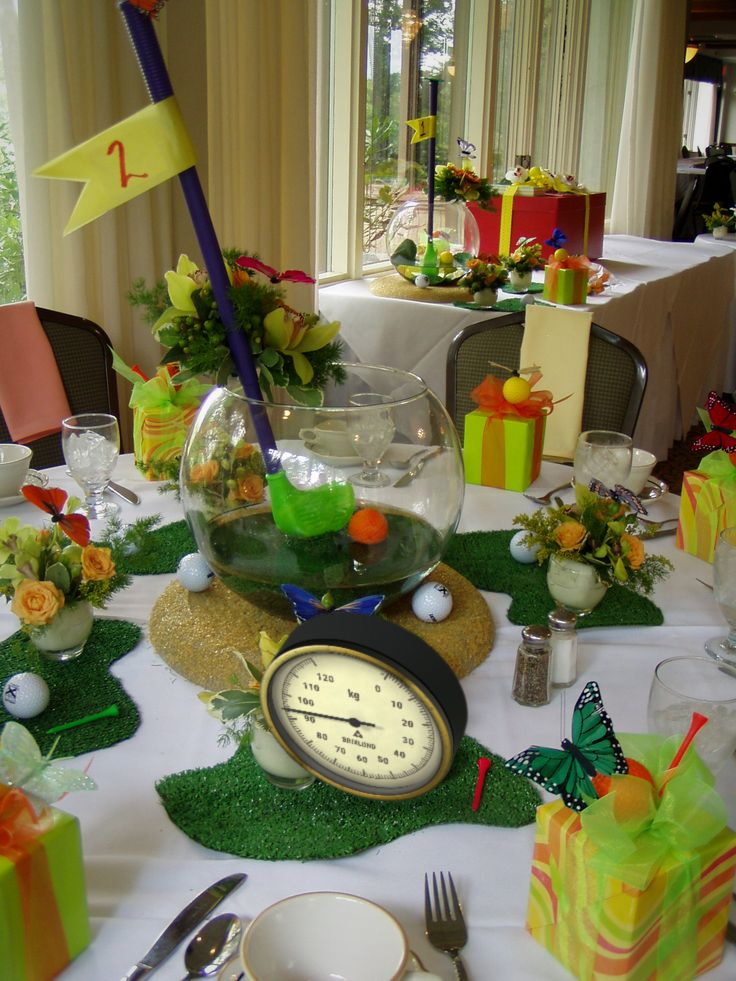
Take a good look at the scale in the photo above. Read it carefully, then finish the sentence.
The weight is 95 kg
